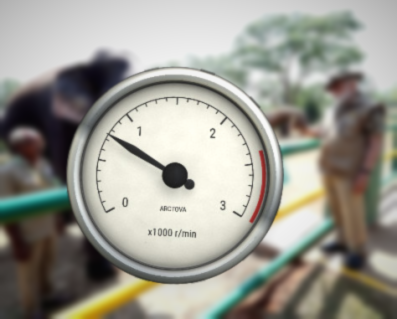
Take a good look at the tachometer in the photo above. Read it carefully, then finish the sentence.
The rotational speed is 750 rpm
